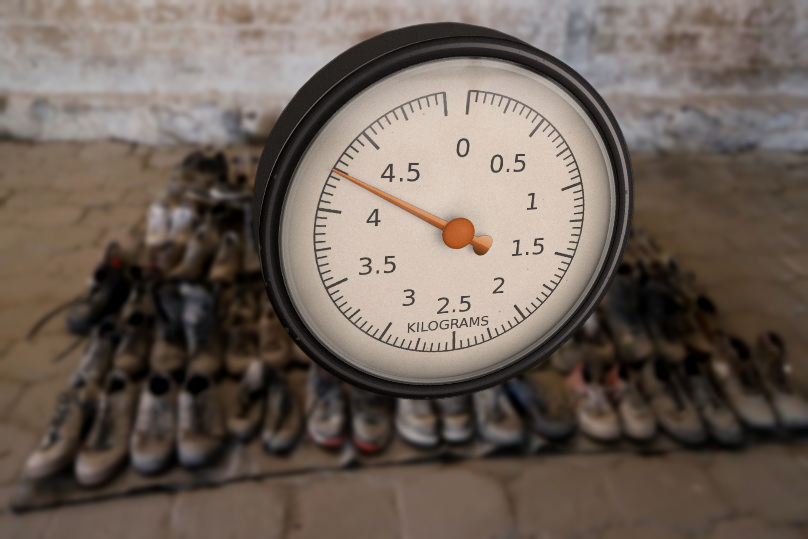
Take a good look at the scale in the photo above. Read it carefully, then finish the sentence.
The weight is 4.25 kg
